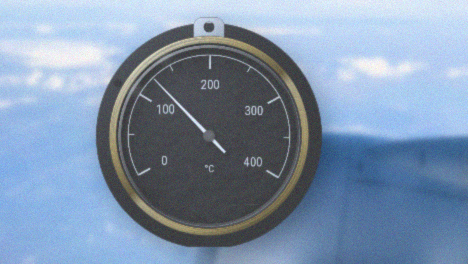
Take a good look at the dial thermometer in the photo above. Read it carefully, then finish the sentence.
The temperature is 125 °C
